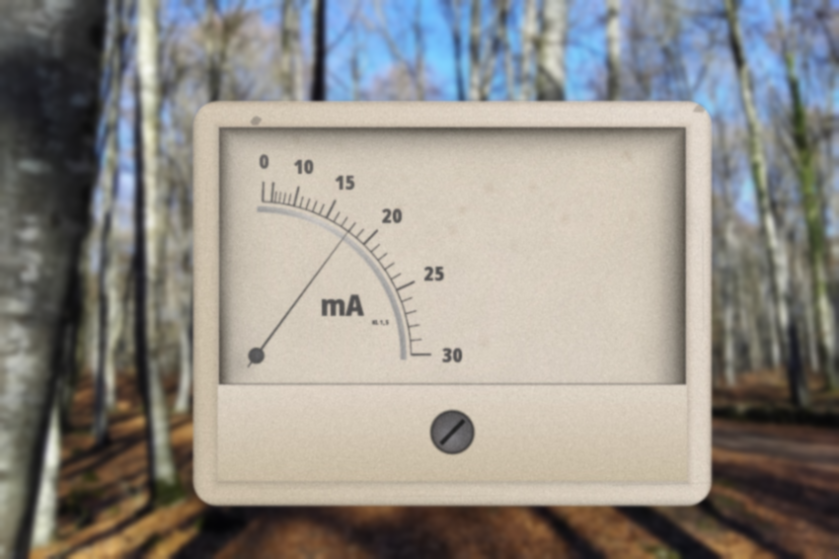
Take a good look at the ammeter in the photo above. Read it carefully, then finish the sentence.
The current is 18 mA
